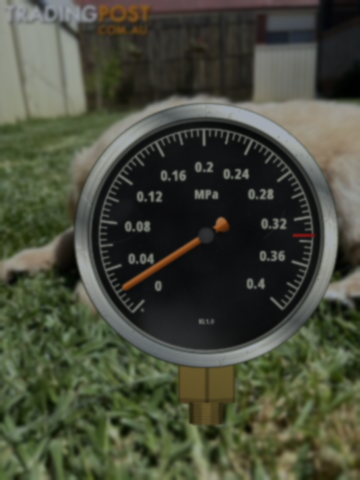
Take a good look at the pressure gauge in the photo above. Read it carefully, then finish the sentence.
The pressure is 0.02 MPa
